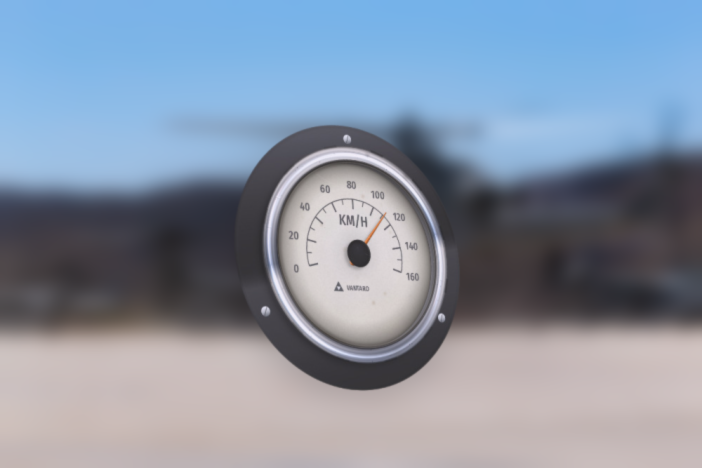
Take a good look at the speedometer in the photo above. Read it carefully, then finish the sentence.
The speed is 110 km/h
